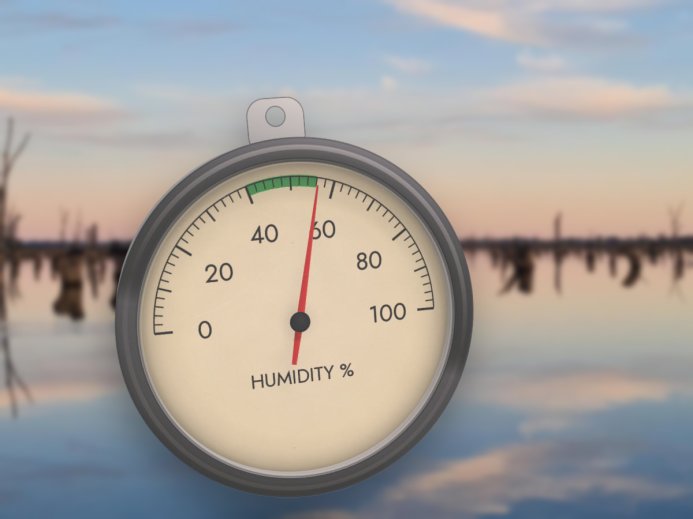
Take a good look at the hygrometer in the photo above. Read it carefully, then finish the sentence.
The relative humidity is 56 %
